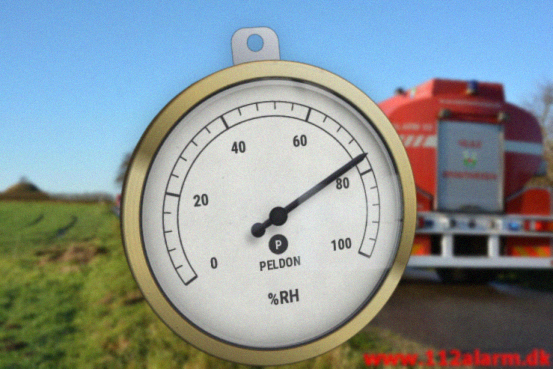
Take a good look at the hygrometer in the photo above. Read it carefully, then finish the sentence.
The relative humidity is 76 %
